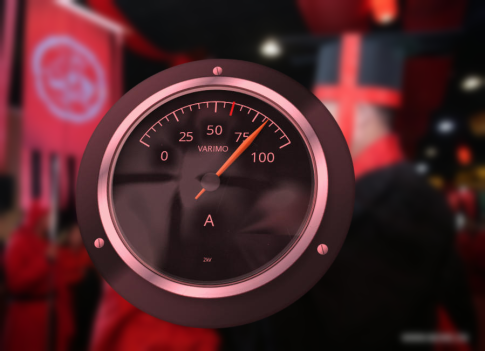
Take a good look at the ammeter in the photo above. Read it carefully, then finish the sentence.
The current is 82.5 A
